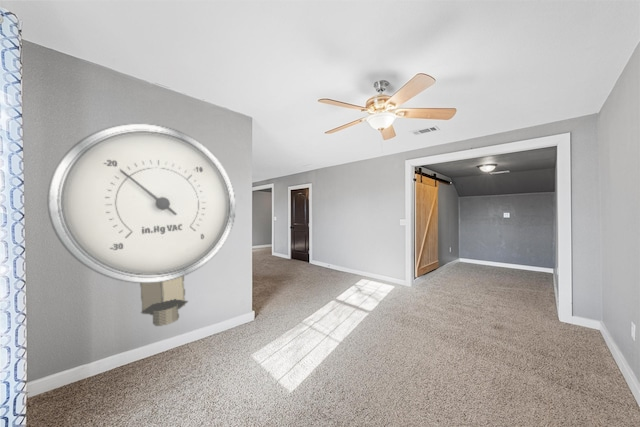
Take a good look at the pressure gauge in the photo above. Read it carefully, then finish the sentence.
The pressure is -20 inHg
